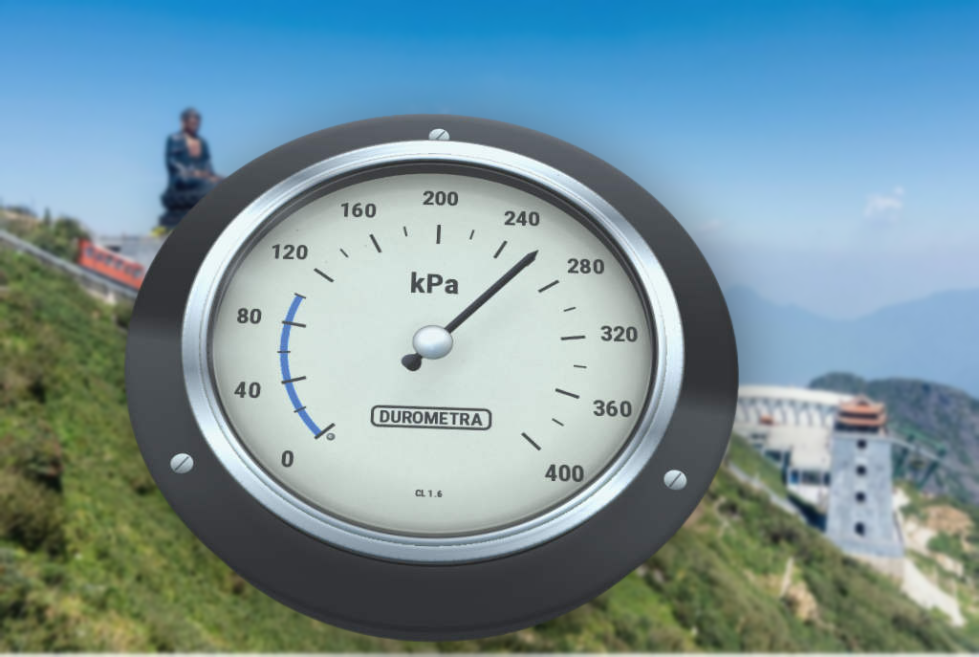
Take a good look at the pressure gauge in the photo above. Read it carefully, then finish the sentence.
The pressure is 260 kPa
